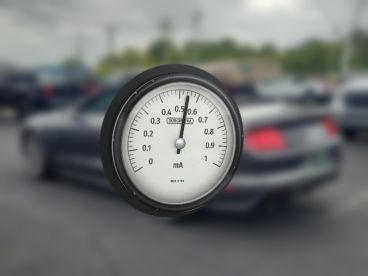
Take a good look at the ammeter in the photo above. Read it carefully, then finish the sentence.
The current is 0.54 mA
